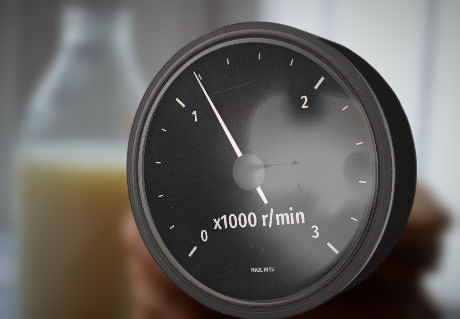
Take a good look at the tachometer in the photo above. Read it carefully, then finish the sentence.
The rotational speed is 1200 rpm
